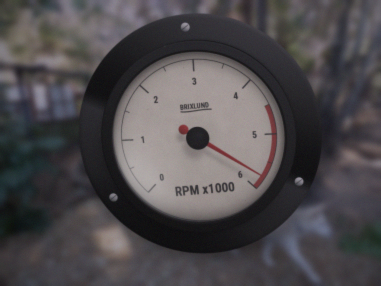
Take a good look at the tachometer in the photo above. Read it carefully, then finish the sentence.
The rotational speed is 5750 rpm
